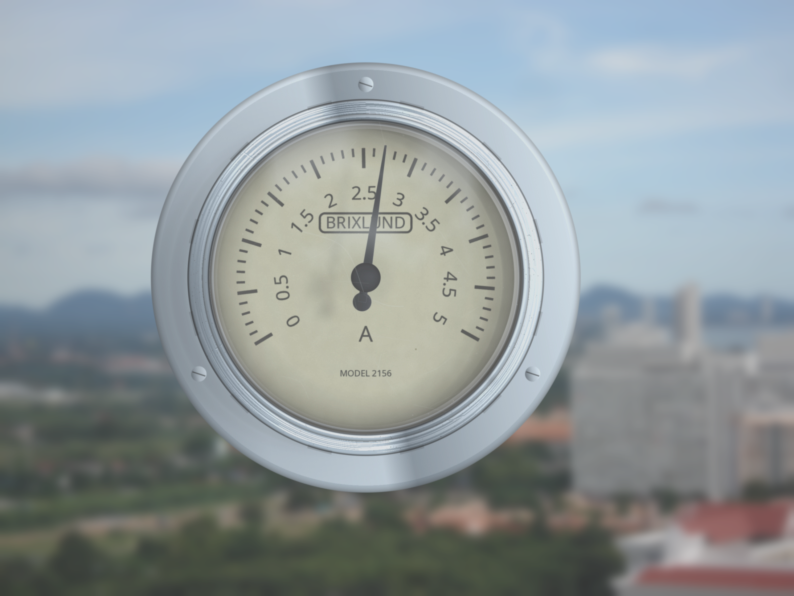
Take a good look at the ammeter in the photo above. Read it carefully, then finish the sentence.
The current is 2.7 A
